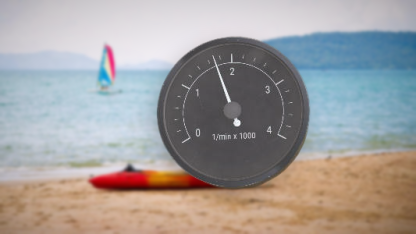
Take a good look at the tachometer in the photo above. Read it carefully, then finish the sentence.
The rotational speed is 1700 rpm
